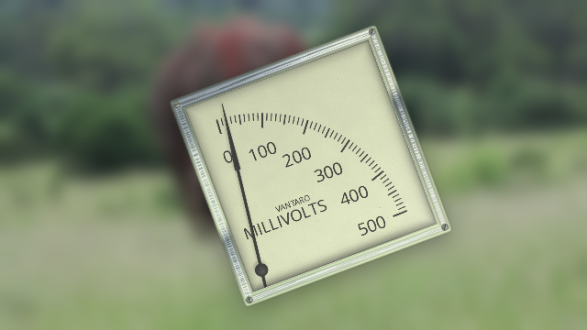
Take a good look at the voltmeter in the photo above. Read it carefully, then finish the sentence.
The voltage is 20 mV
